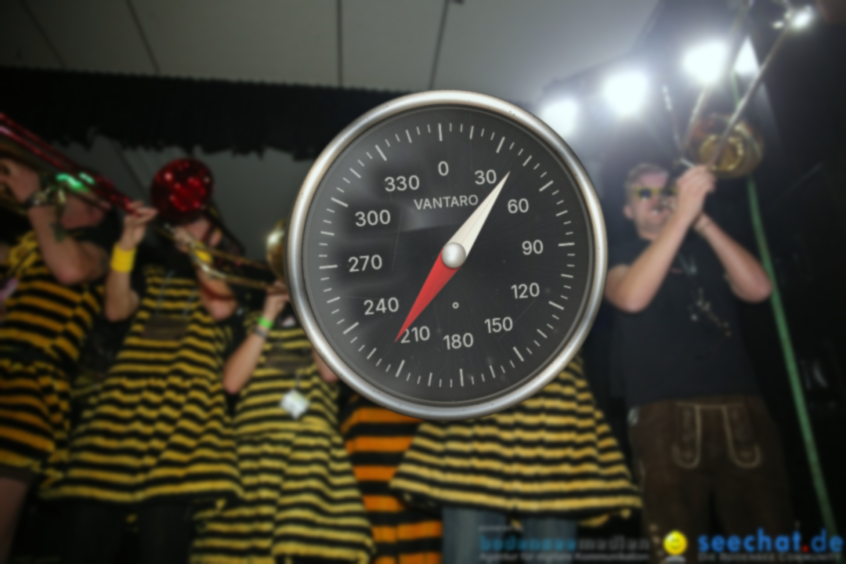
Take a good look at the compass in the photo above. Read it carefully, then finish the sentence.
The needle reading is 220 °
